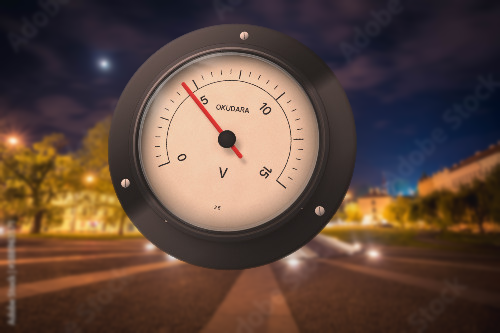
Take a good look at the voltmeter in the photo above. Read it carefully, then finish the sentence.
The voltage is 4.5 V
